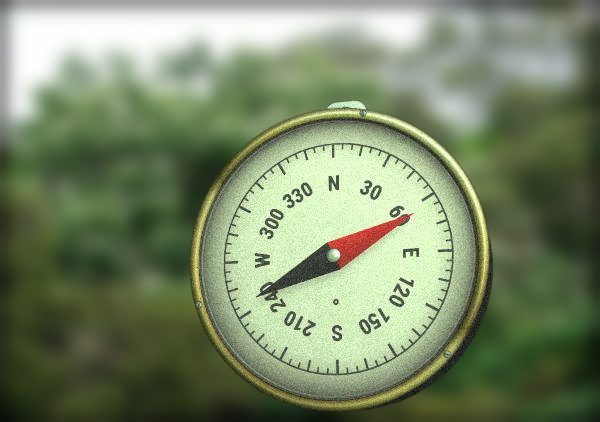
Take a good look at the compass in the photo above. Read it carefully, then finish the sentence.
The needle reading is 65 °
